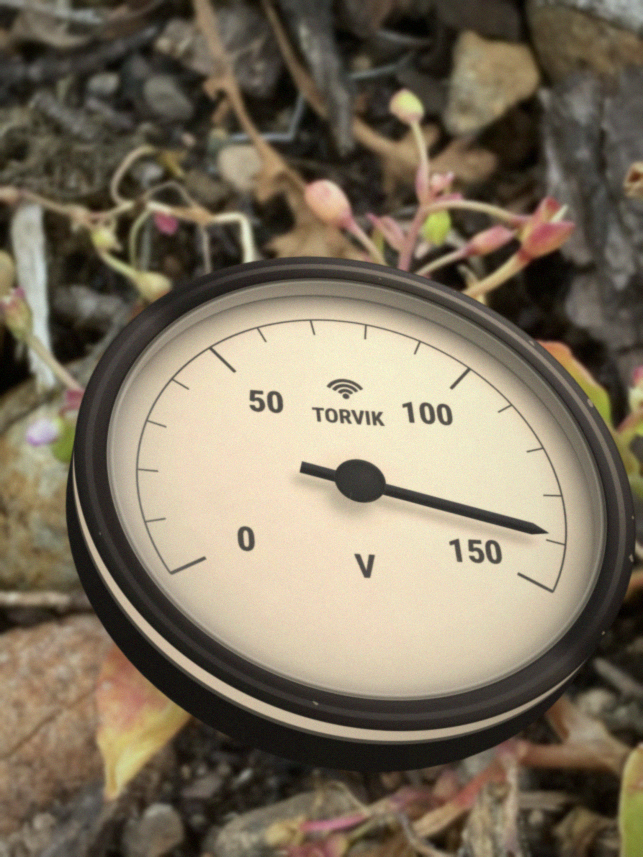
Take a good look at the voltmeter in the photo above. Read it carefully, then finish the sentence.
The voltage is 140 V
